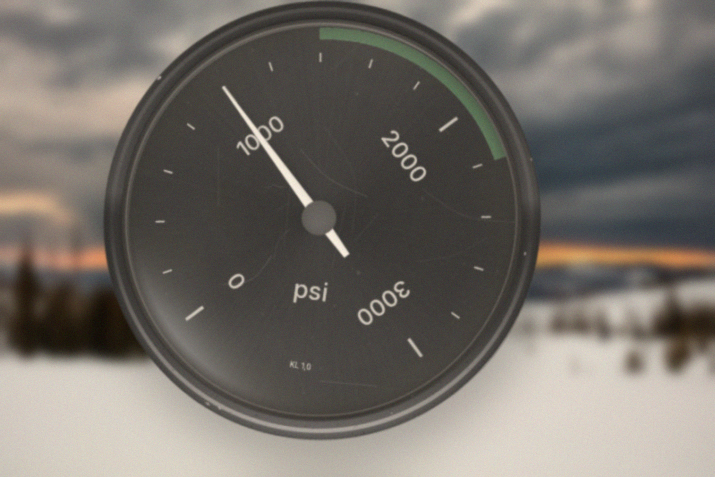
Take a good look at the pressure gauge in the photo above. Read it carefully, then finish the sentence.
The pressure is 1000 psi
